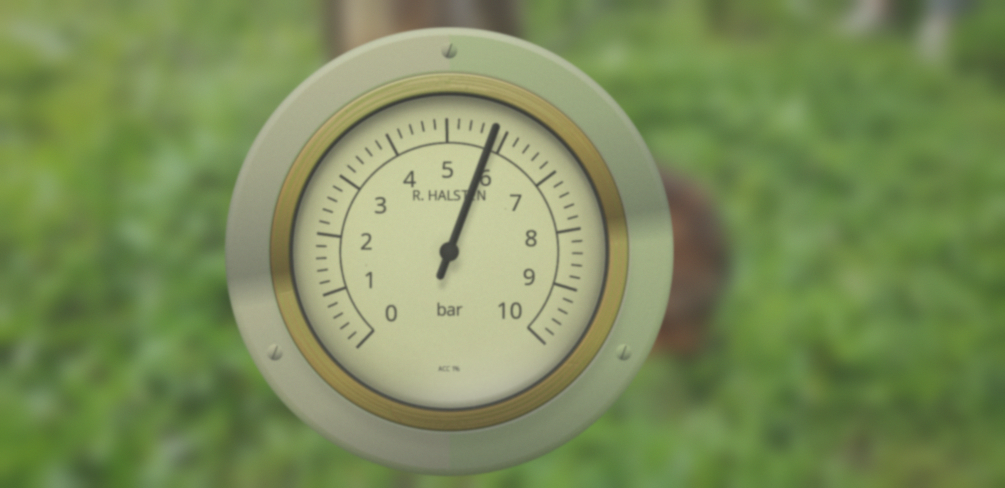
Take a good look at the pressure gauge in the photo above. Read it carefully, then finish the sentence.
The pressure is 5.8 bar
